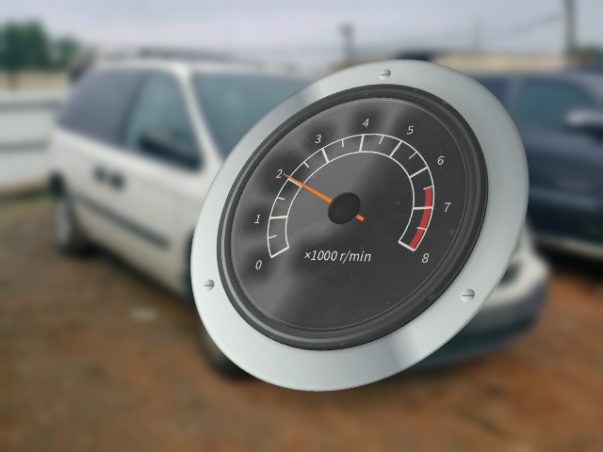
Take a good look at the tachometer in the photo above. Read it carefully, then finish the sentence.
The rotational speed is 2000 rpm
